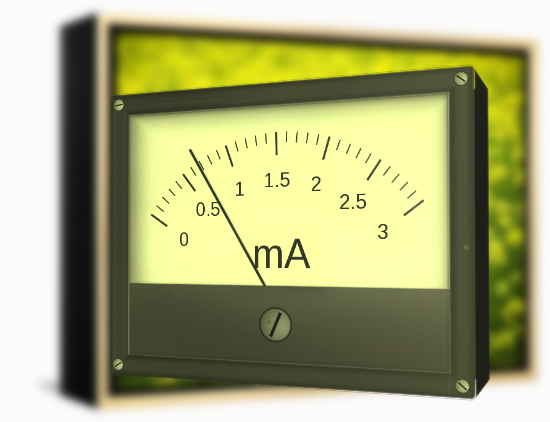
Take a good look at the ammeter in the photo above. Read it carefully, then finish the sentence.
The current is 0.7 mA
